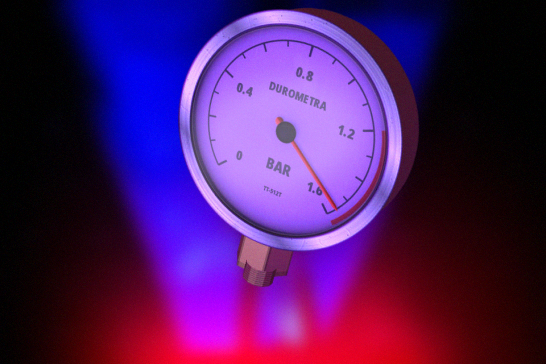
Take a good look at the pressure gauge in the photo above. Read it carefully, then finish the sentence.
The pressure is 1.55 bar
